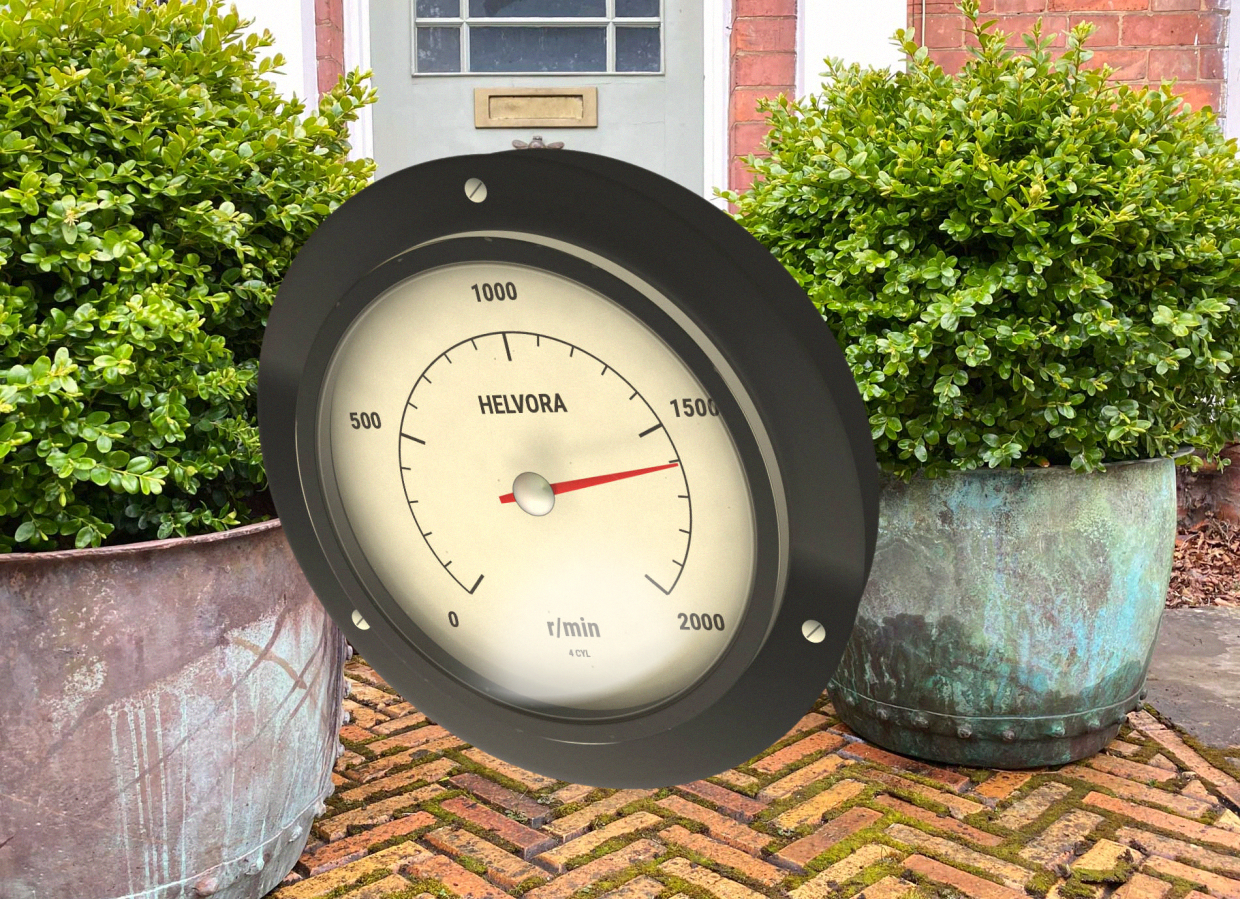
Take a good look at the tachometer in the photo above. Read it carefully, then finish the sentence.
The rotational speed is 1600 rpm
